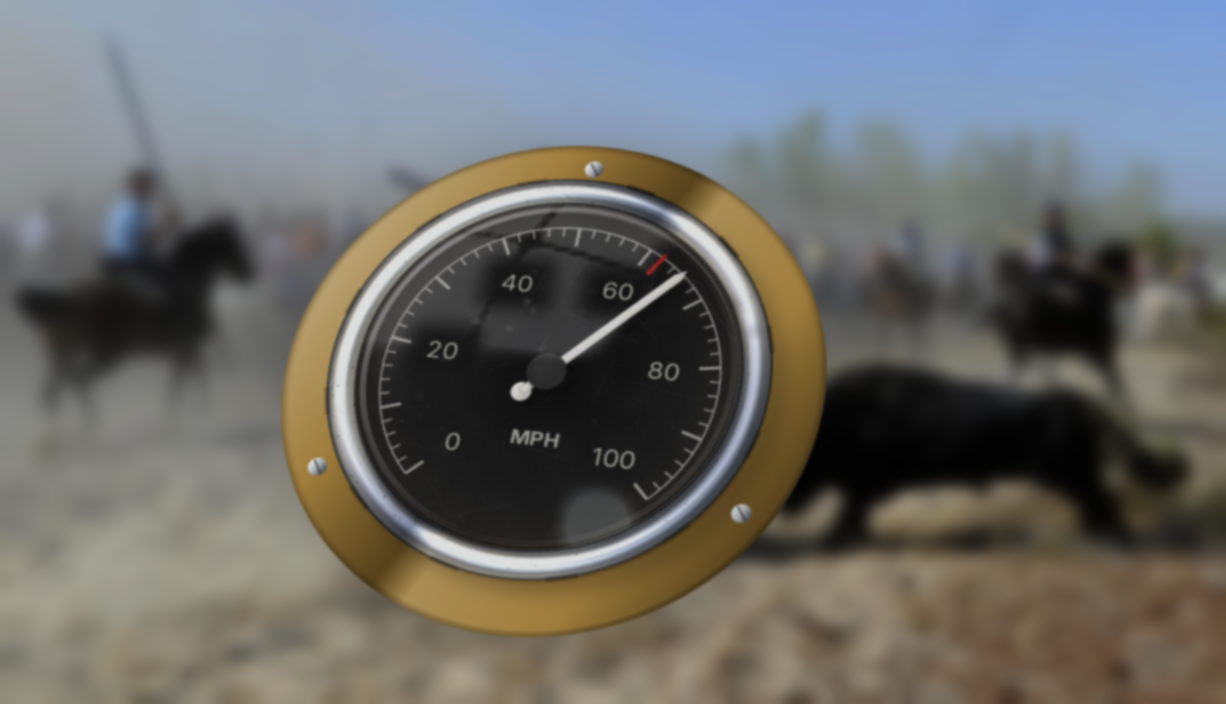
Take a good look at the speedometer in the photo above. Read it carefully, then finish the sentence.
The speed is 66 mph
